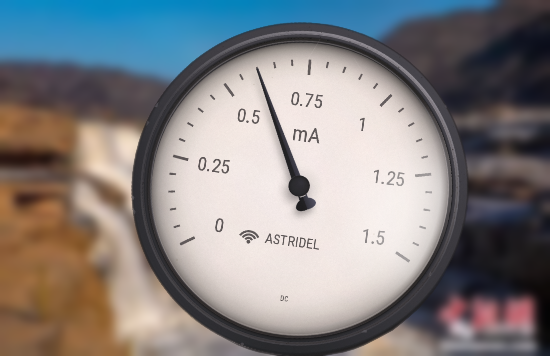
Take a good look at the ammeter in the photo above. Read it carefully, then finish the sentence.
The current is 0.6 mA
